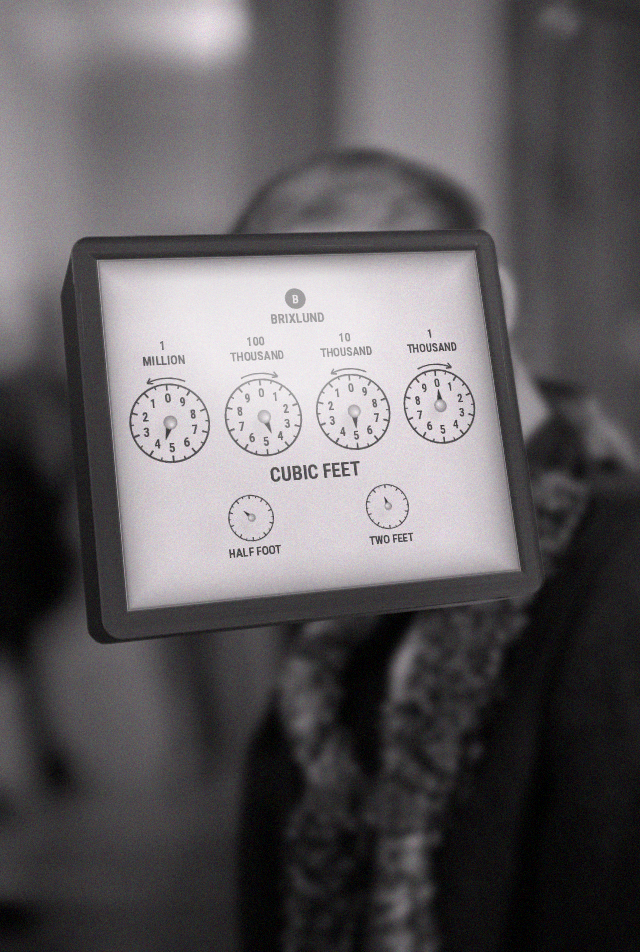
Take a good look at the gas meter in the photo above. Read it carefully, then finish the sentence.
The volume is 445000 ft³
